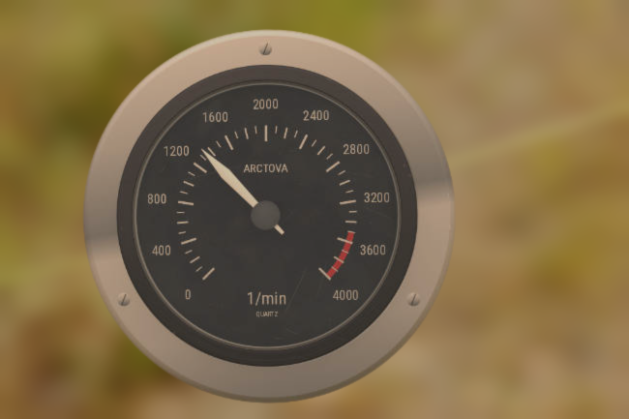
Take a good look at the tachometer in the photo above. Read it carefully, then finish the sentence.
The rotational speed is 1350 rpm
